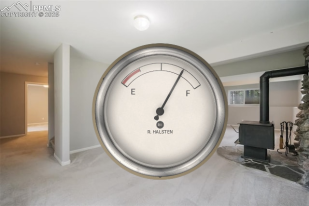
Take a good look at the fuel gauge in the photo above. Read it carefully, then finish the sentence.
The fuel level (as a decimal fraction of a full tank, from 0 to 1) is 0.75
